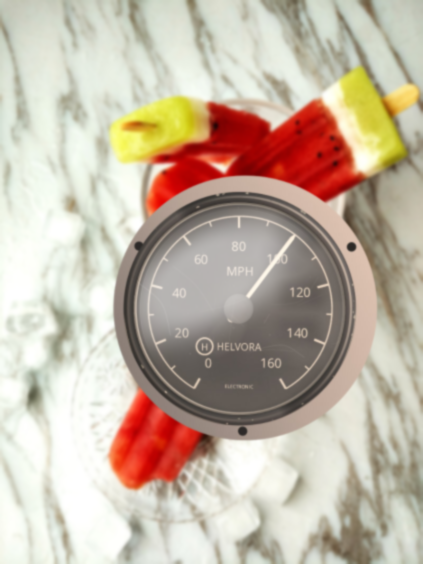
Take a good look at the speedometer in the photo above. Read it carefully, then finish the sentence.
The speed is 100 mph
